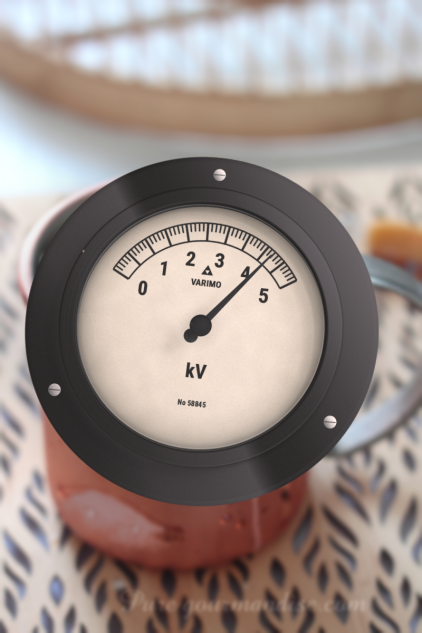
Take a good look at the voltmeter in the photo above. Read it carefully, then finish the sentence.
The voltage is 4.2 kV
